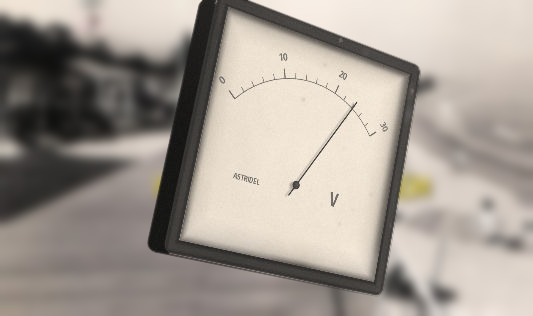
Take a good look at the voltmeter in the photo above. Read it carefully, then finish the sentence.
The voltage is 24 V
